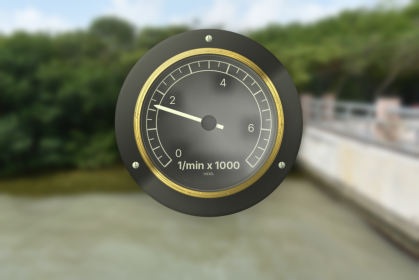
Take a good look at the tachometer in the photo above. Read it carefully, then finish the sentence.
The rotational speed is 1625 rpm
